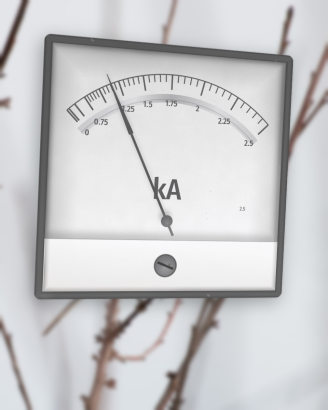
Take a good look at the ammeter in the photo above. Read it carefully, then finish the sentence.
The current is 1.15 kA
